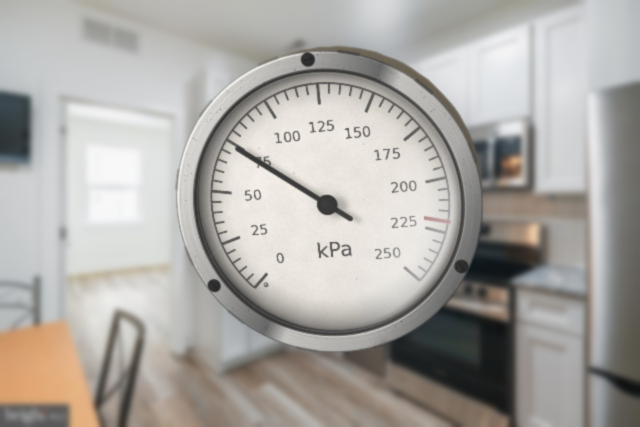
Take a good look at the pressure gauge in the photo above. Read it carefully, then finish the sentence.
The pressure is 75 kPa
